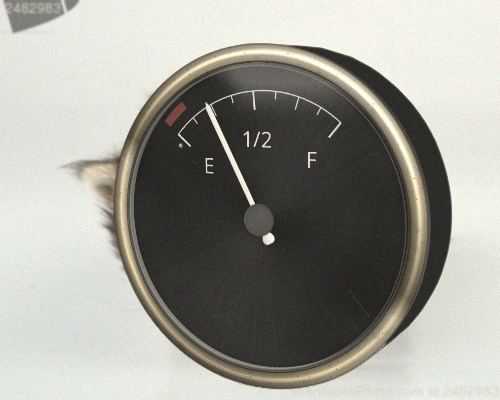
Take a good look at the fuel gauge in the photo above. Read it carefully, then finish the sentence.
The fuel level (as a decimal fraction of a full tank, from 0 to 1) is 0.25
